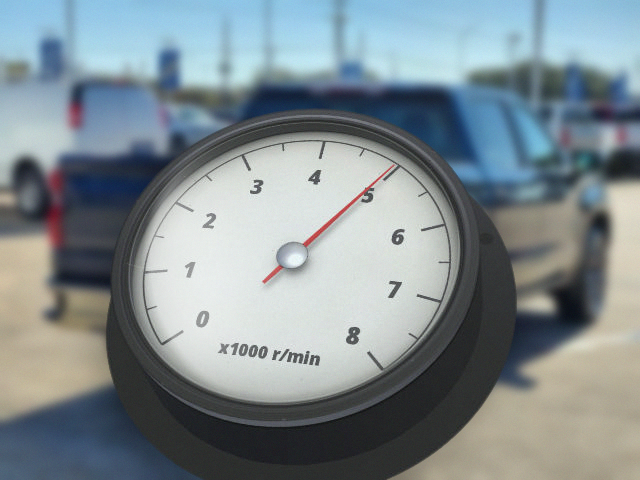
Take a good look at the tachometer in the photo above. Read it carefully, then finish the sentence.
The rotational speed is 5000 rpm
